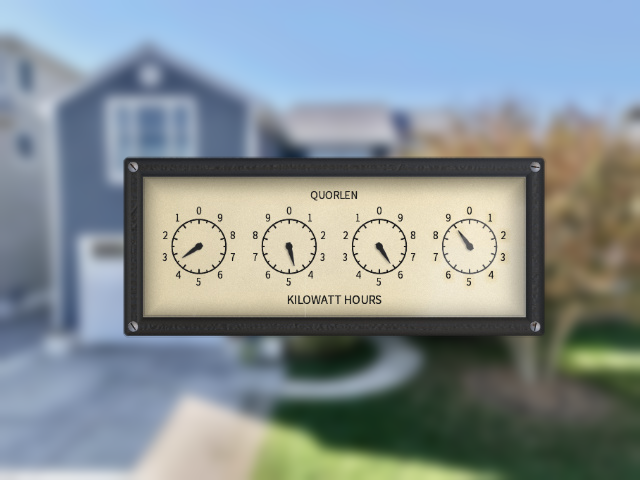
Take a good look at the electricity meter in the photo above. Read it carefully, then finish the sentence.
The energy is 3459 kWh
